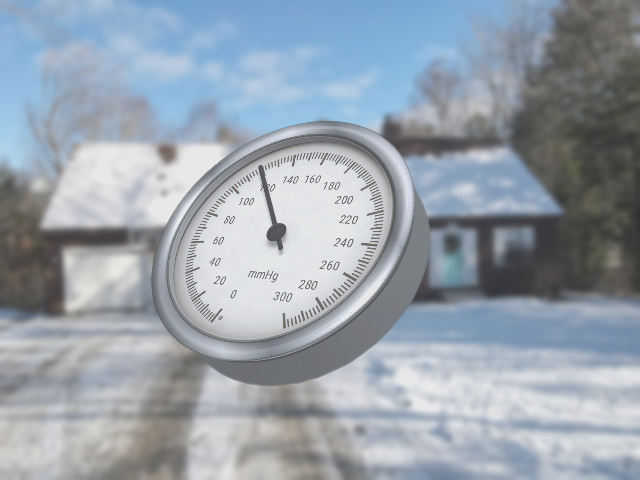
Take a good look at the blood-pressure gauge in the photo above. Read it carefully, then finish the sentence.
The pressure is 120 mmHg
